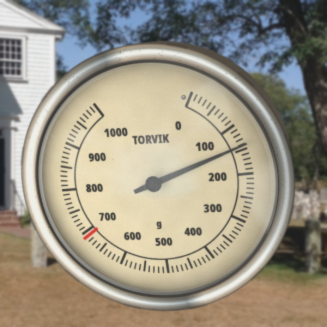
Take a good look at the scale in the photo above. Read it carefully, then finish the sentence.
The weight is 140 g
